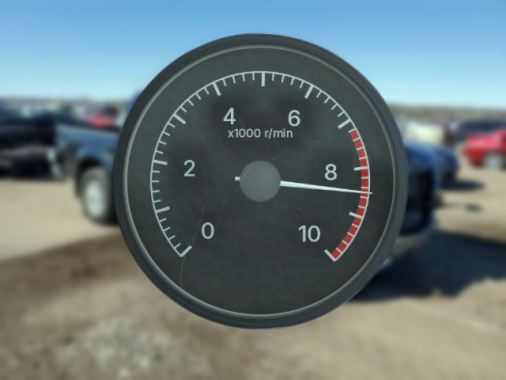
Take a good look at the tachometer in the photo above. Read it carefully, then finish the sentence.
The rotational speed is 8500 rpm
